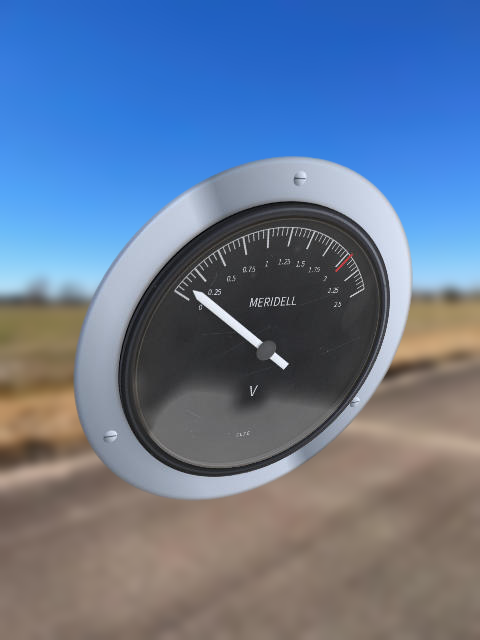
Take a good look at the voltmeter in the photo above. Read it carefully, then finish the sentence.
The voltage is 0.1 V
